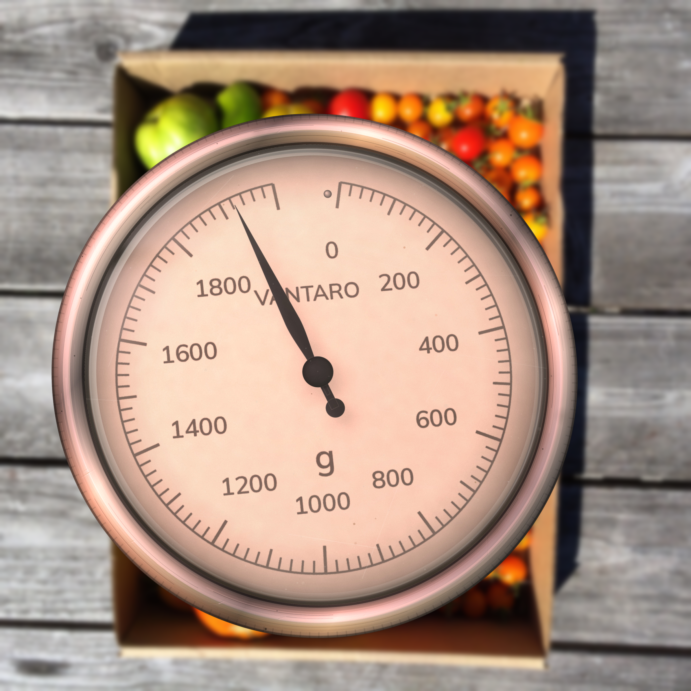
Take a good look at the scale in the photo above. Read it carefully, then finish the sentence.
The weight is 1920 g
